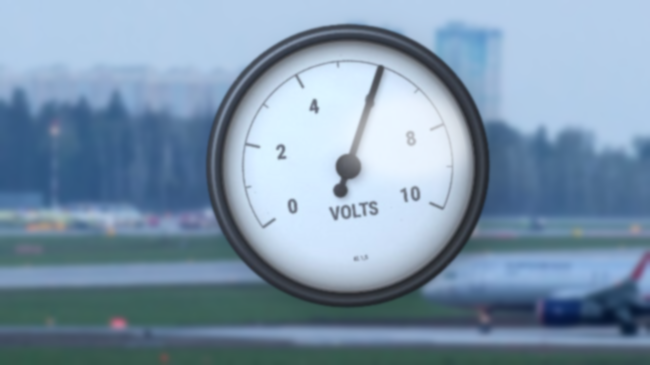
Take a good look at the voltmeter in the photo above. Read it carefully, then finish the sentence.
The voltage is 6 V
